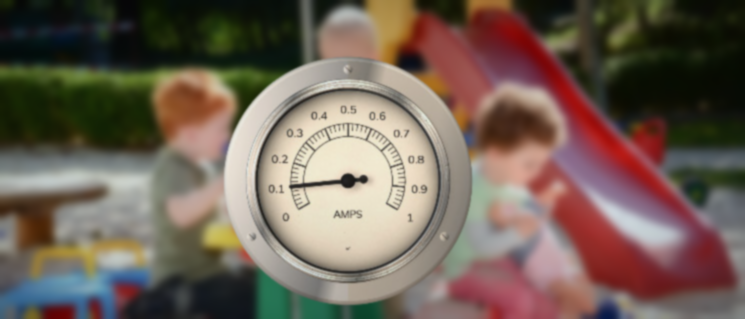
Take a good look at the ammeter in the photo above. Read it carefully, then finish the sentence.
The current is 0.1 A
